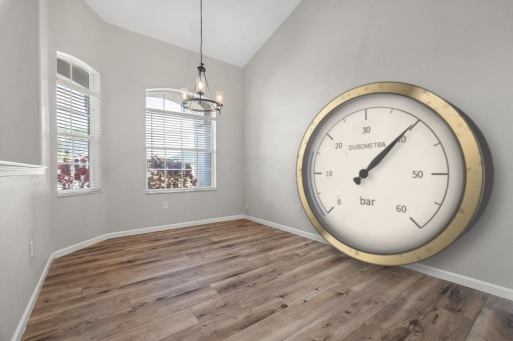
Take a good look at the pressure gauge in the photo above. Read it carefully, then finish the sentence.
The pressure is 40 bar
